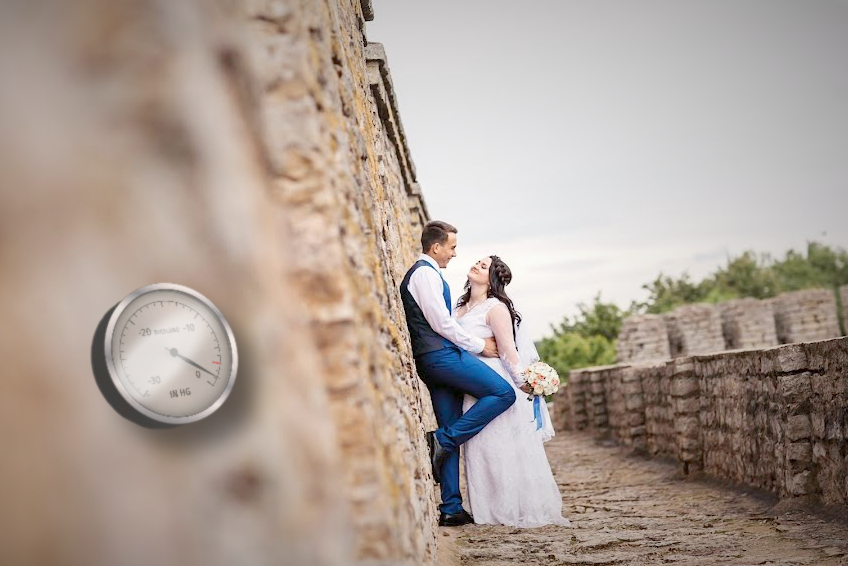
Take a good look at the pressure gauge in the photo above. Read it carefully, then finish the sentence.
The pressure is -1 inHg
